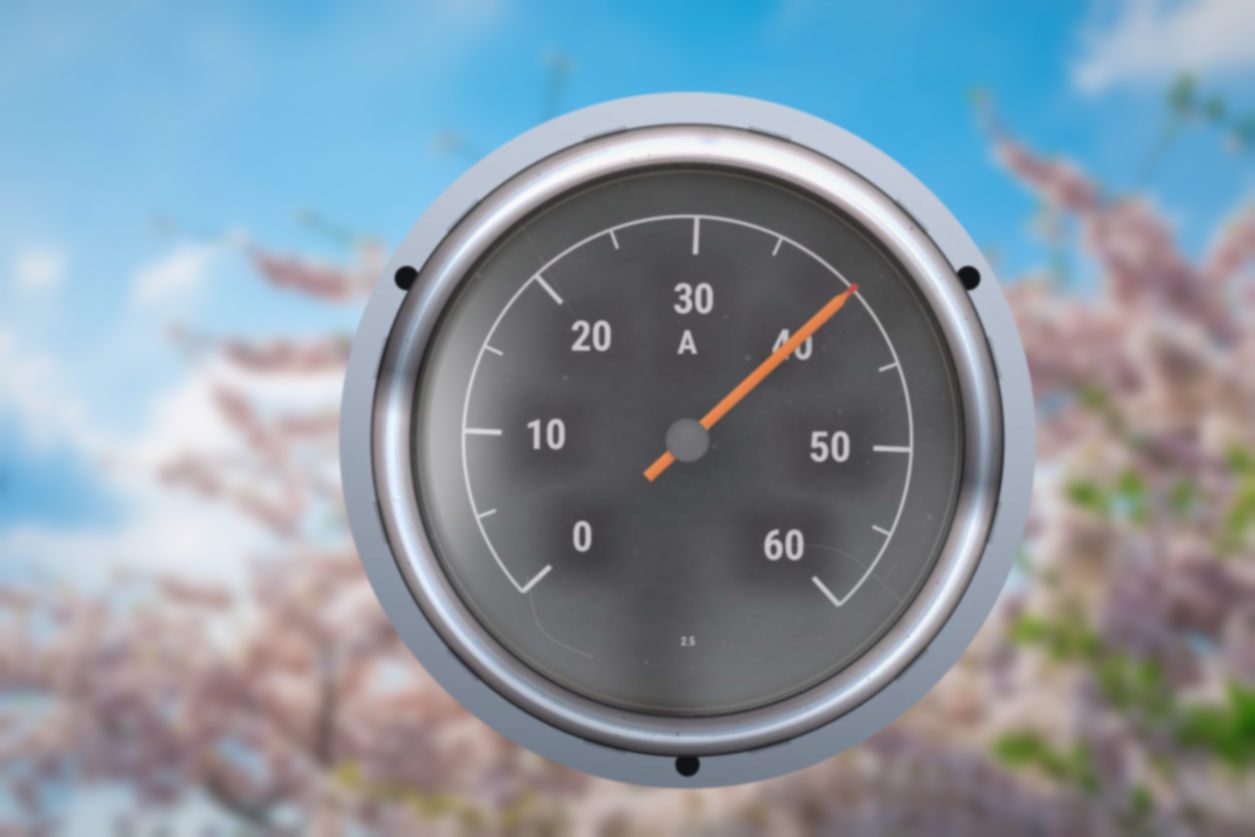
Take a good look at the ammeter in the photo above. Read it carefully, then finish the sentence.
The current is 40 A
